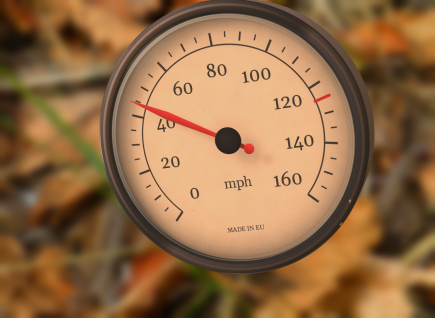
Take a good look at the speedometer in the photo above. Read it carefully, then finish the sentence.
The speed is 45 mph
